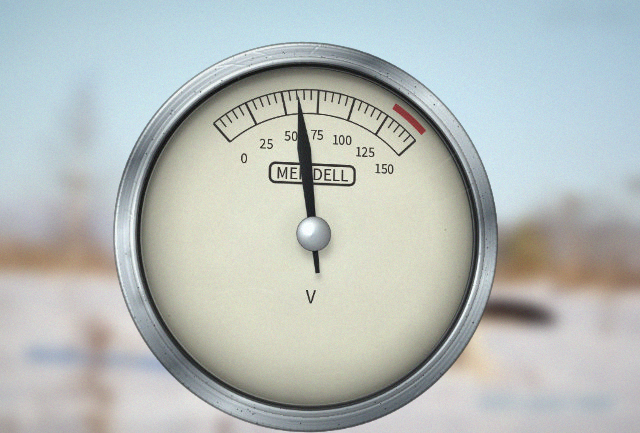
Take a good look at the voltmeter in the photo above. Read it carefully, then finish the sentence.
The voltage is 60 V
